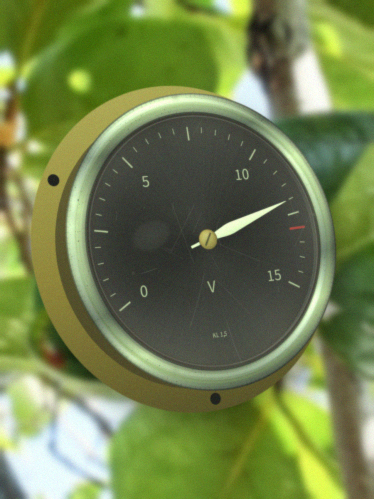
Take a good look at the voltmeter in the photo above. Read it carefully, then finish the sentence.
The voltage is 12 V
